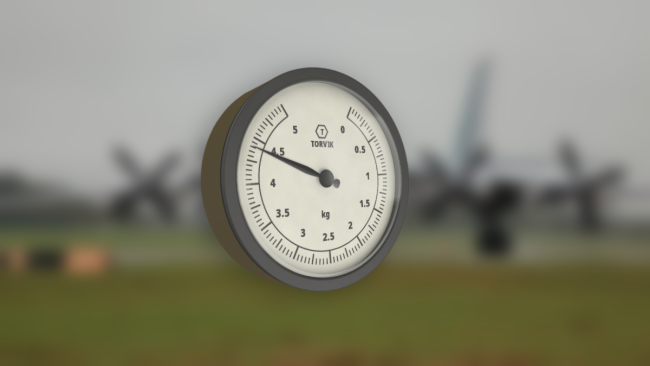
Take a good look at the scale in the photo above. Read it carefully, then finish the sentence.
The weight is 4.4 kg
